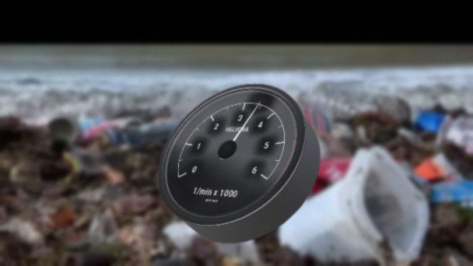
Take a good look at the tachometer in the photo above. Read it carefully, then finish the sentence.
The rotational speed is 3500 rpm
